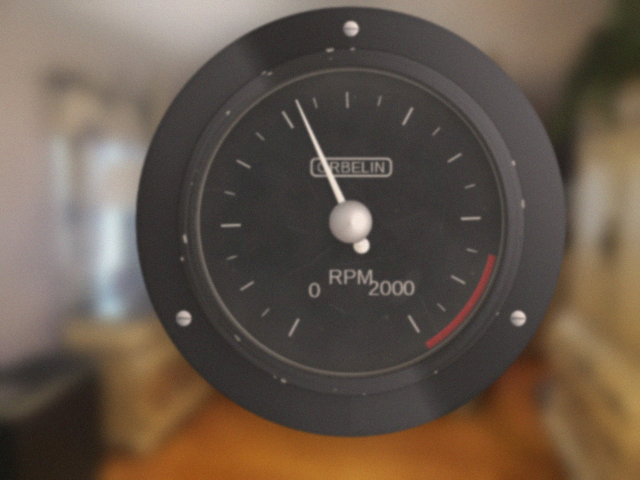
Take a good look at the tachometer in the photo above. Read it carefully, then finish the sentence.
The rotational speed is 850 rpm
